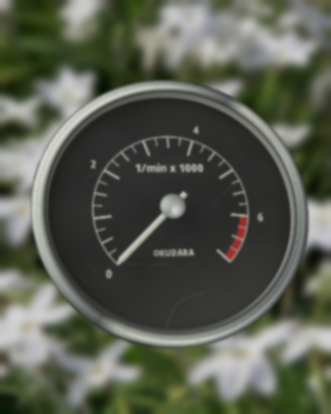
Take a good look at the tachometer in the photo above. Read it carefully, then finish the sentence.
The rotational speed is 0 rpm
